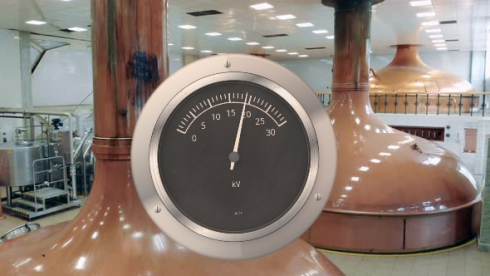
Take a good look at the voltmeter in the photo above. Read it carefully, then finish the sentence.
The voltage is 19 kV
